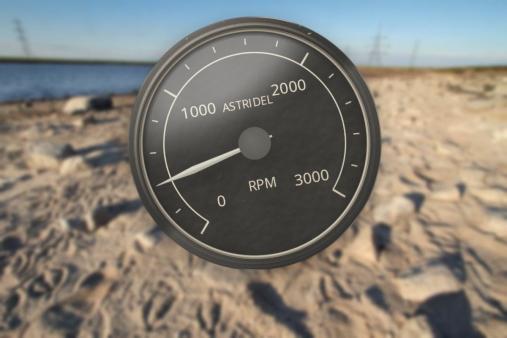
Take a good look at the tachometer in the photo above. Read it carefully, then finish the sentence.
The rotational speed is 400 rpm
